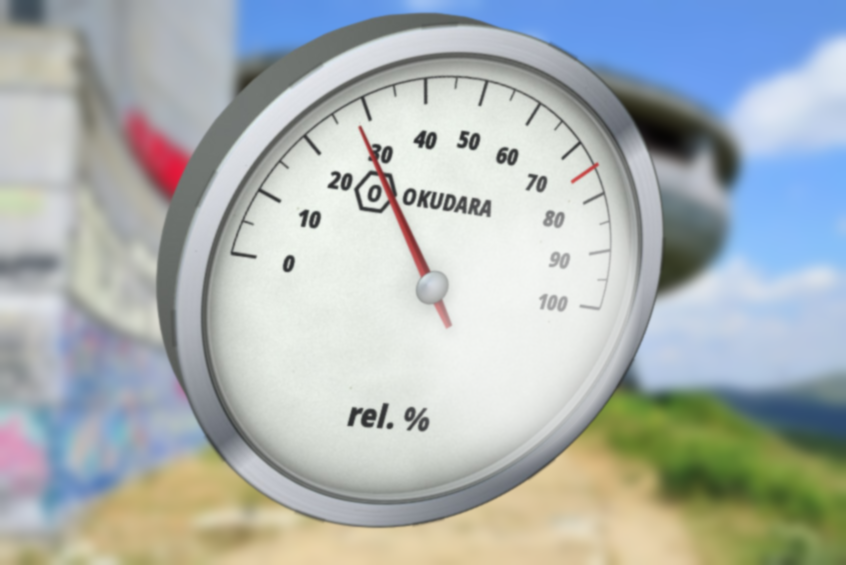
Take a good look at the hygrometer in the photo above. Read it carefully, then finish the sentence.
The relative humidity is 27.5 %
